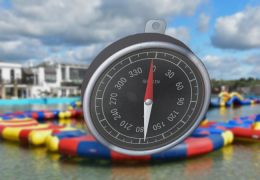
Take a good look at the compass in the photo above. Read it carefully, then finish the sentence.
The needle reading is 355 °
